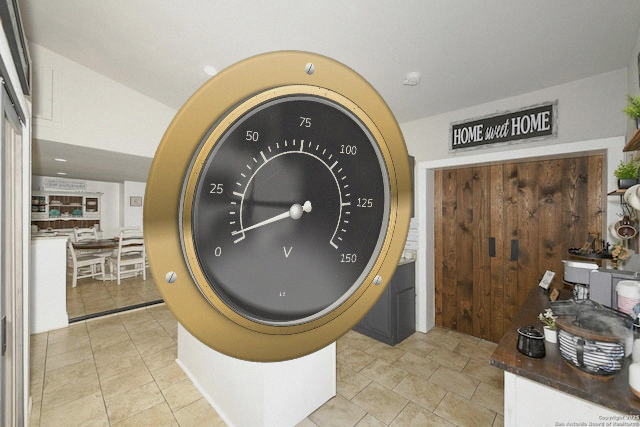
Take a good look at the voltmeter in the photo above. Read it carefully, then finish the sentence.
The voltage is 5 V
